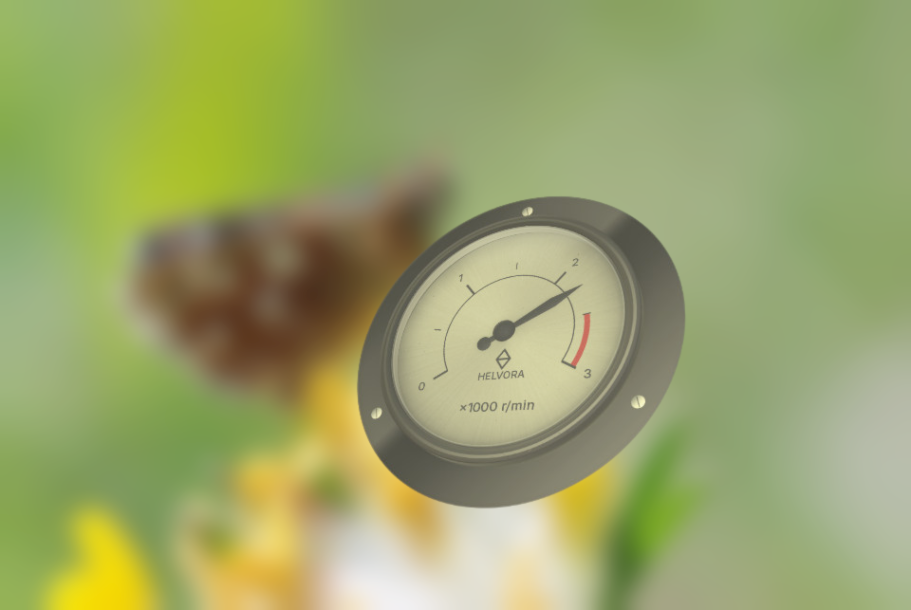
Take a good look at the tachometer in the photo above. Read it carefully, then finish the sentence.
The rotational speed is 2250 rpm
